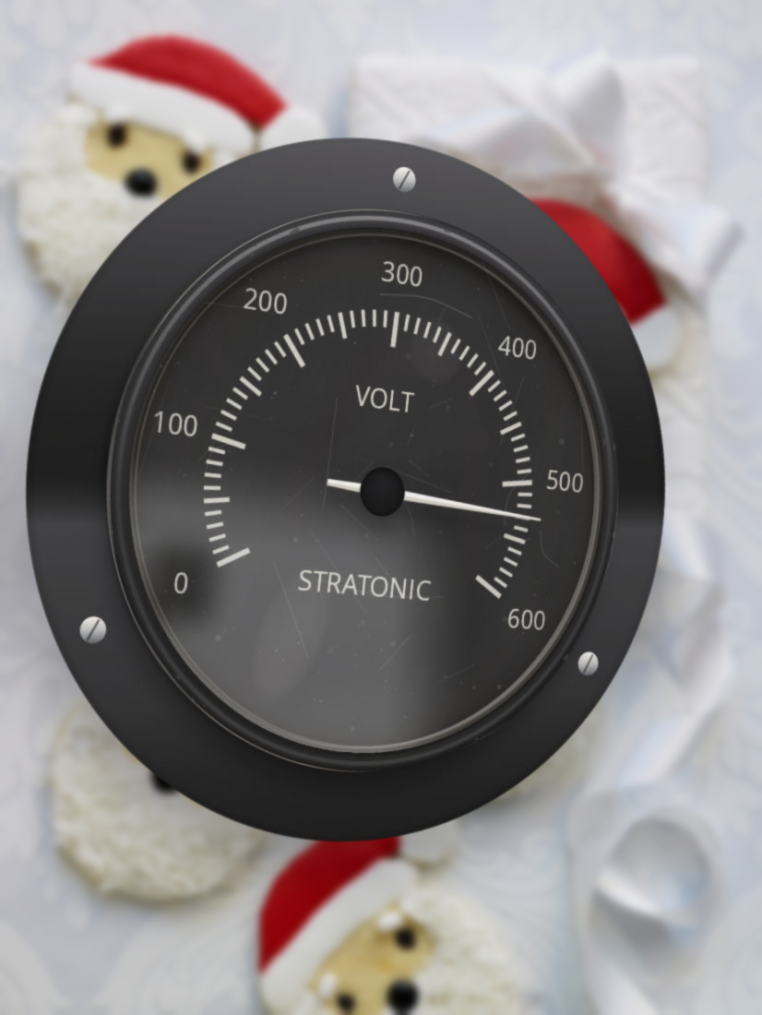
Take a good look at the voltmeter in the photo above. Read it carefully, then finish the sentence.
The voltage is 530 V
